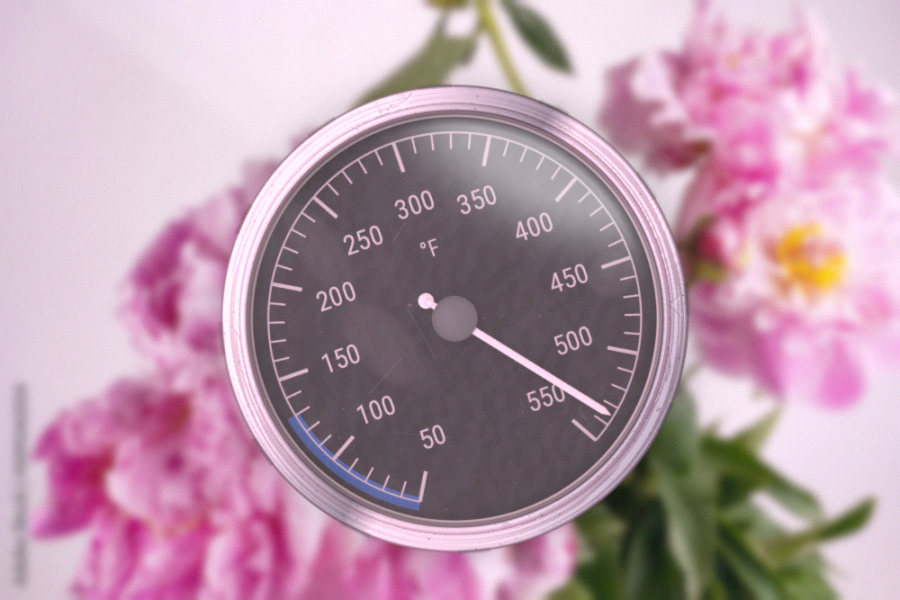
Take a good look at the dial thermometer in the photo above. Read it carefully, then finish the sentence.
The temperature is 535 °F
